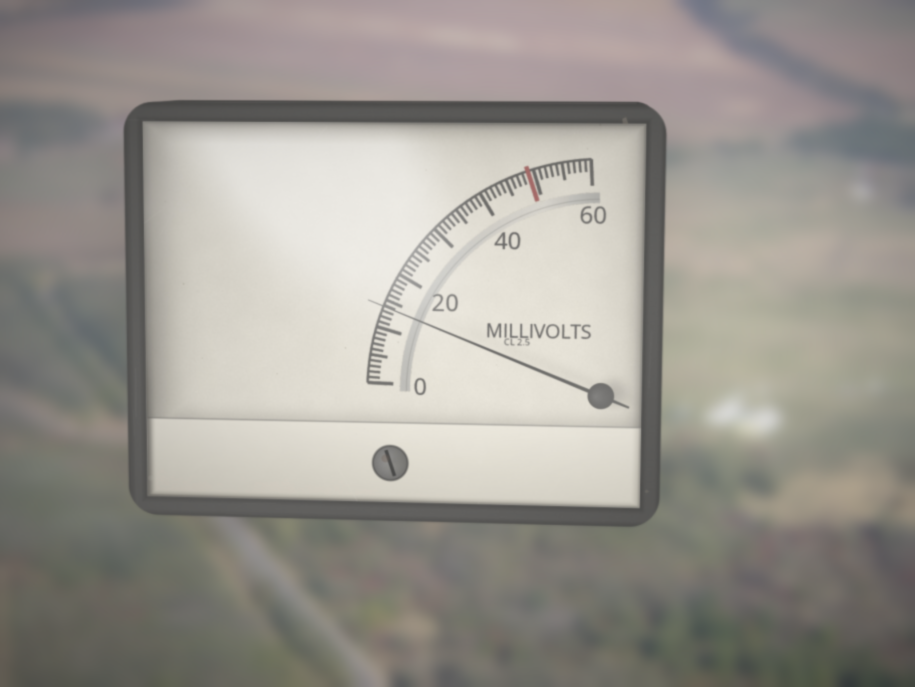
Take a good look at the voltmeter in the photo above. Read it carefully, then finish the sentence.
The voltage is 14 mV
